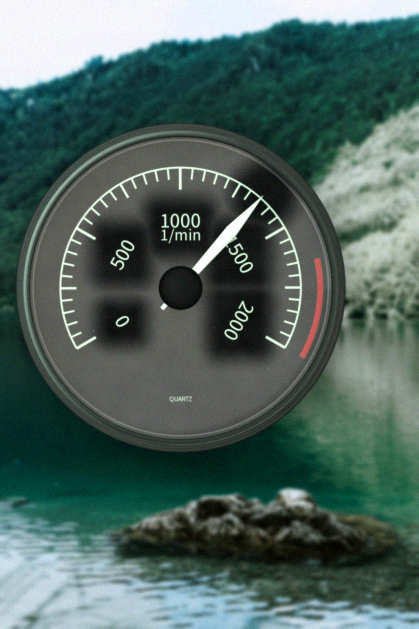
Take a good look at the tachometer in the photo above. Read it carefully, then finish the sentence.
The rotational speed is 1350 rpm
